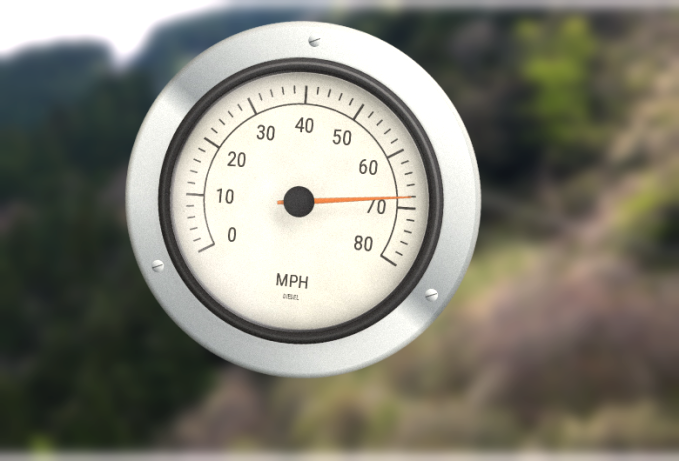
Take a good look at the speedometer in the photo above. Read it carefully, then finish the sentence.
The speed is 68 mph
